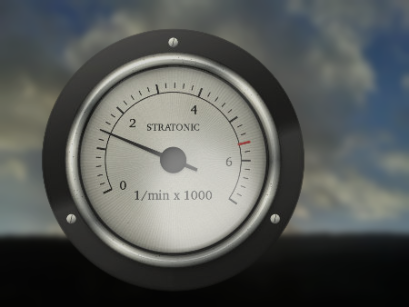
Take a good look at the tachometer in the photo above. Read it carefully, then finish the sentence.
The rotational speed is 1400 rpm
